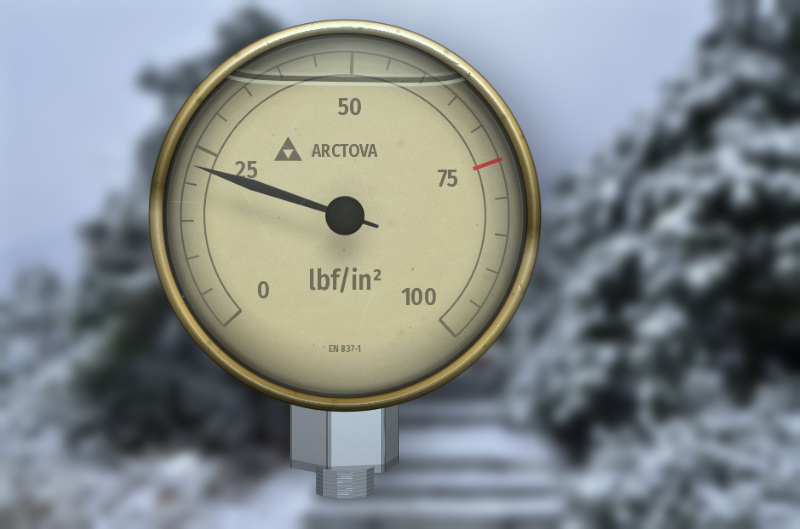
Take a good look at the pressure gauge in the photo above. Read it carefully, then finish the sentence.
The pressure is 22.5 psi
